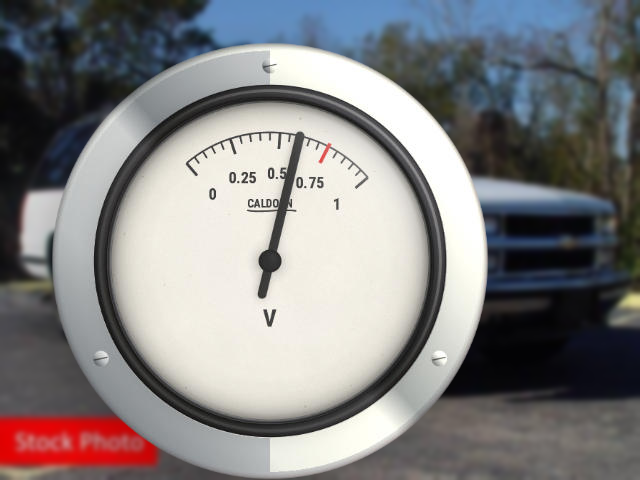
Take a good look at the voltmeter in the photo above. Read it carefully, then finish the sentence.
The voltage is 0.6 V
